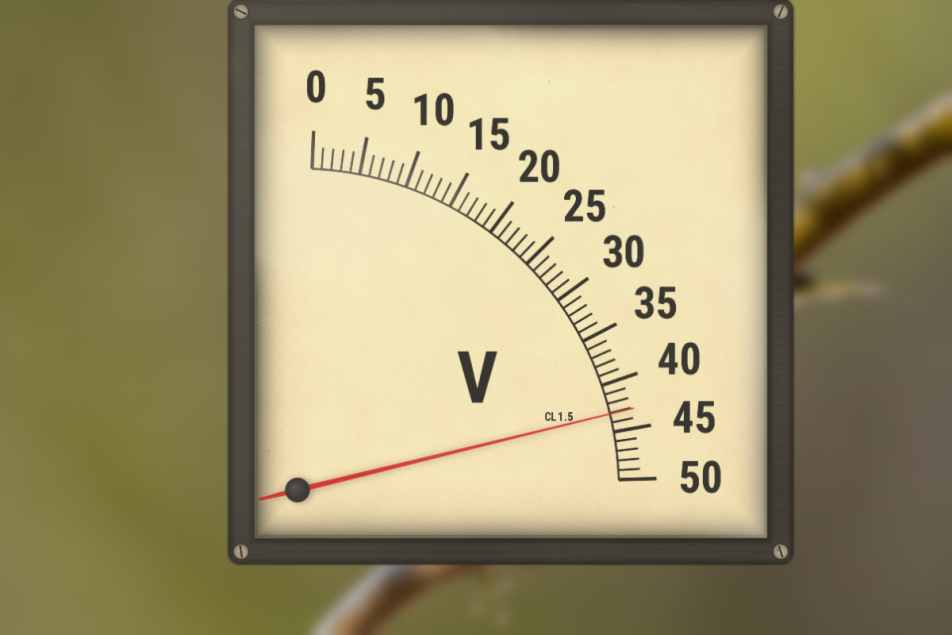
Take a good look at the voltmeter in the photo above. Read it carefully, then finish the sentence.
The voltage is 43 V
